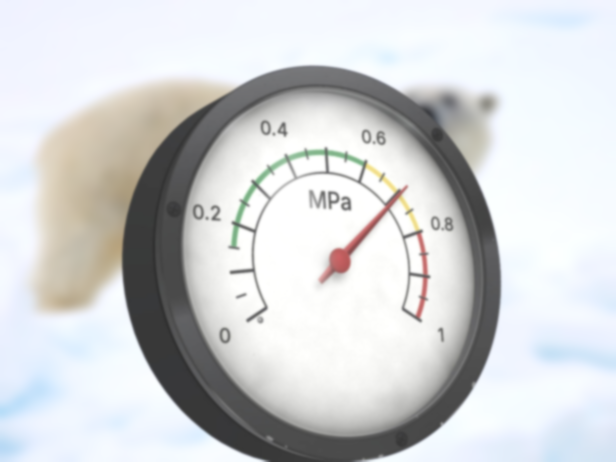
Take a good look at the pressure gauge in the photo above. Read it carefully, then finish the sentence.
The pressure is 0.7 MPa
